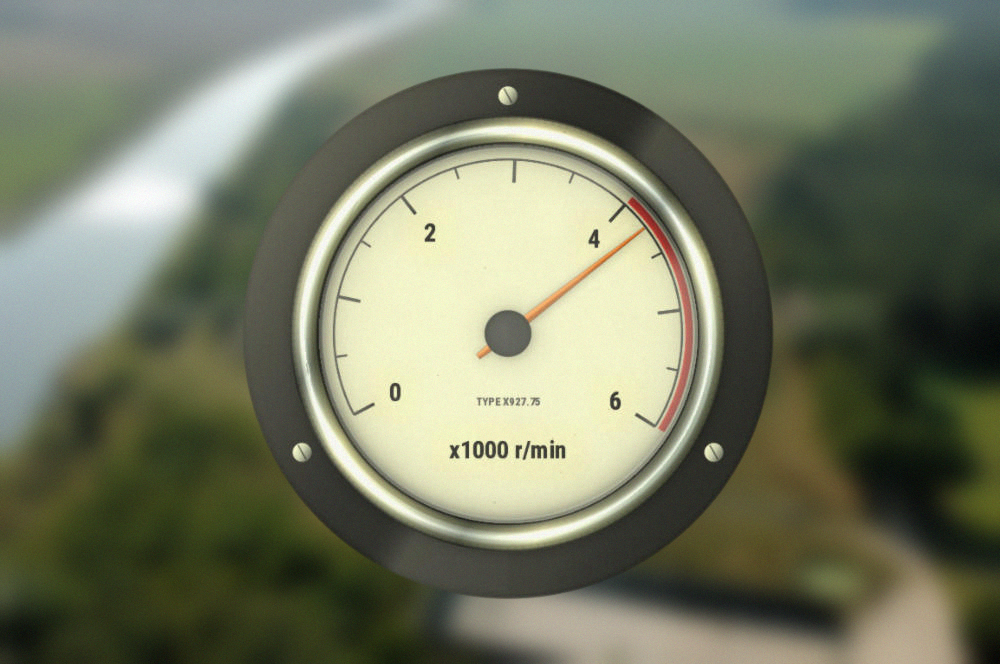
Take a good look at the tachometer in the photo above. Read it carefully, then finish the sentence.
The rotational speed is 4250 rpm
